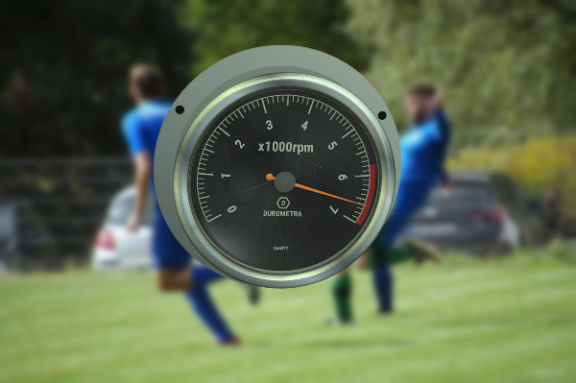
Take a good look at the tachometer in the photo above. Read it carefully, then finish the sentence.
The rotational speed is 6600 rpm
